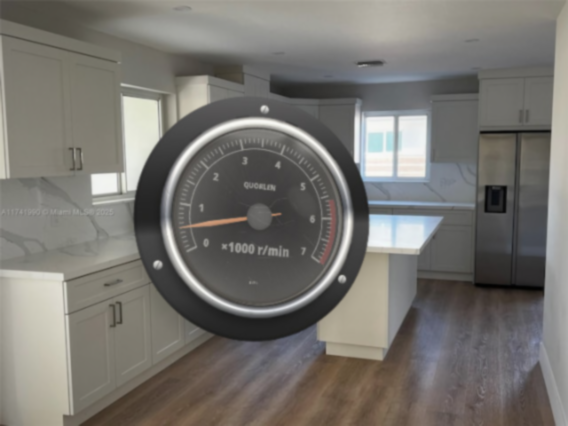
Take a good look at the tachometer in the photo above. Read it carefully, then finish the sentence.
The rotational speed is 500 rpm
